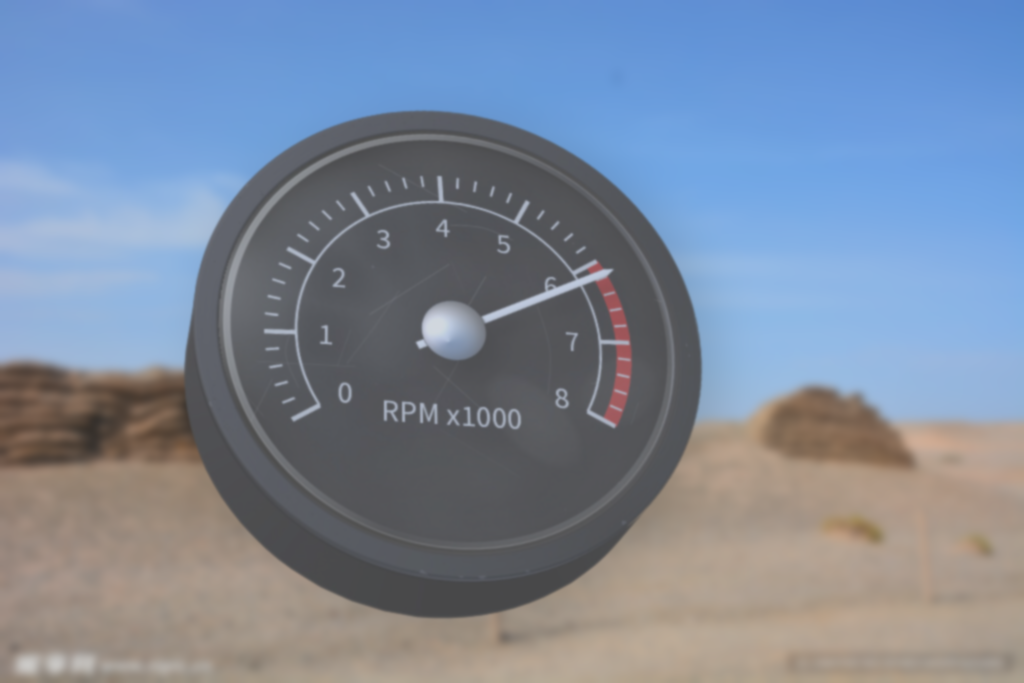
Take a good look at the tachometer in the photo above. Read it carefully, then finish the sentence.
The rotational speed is 6200 rpm
